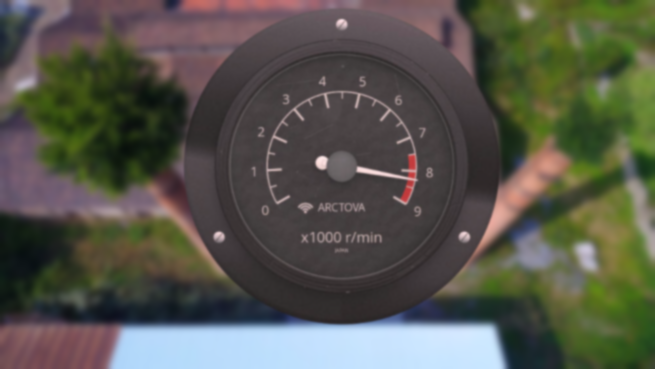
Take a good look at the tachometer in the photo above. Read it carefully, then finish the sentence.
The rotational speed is 8250 rpm
